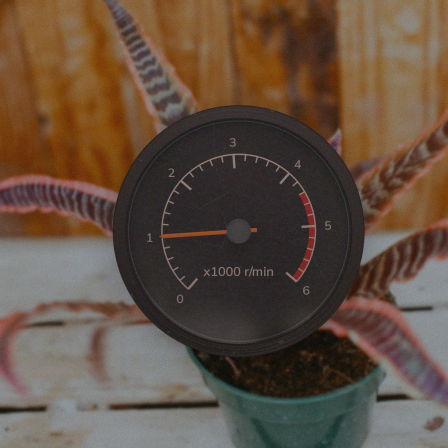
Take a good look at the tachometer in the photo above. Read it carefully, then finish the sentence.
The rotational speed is 1000 rpm
